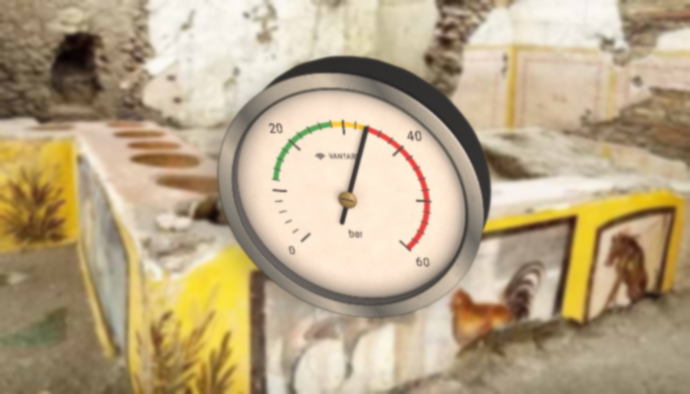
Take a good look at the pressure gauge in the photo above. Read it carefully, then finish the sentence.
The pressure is 34 bar
